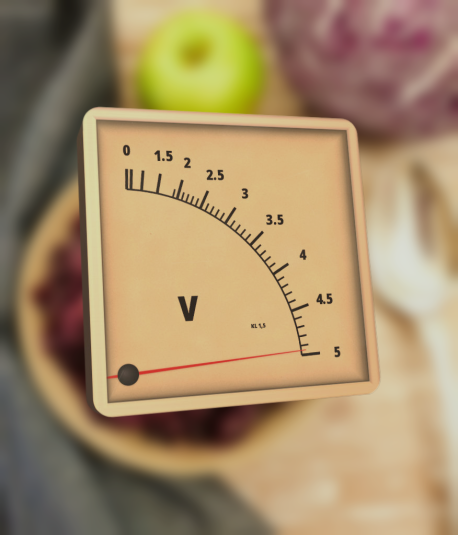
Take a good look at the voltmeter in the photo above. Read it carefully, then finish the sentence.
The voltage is 4.95 V
